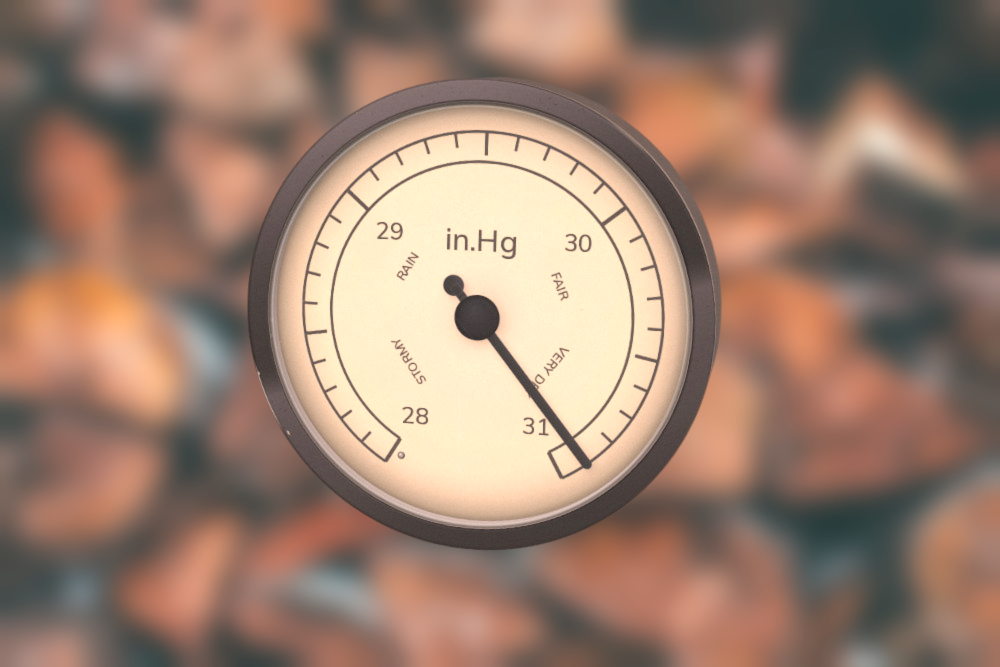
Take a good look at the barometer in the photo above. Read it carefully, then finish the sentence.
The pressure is 30.9 inHg
